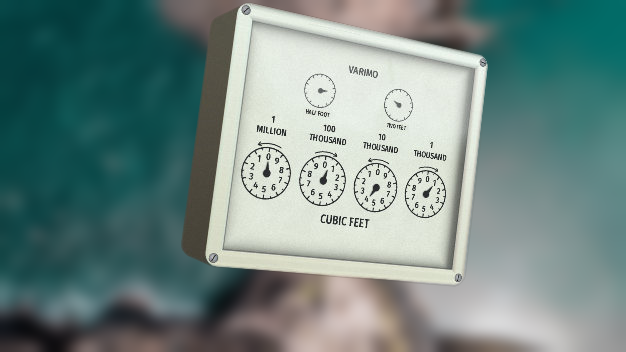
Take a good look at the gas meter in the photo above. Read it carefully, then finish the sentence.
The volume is 4100 ft³
